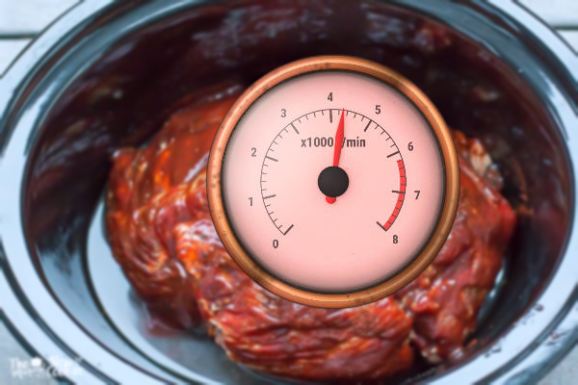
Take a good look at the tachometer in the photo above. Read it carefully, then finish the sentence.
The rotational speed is 4300 rpm
